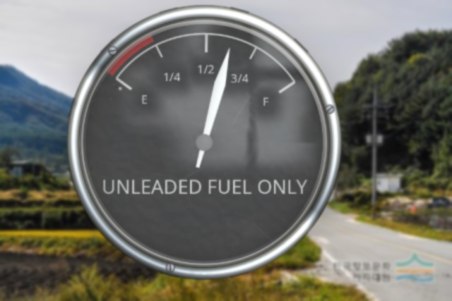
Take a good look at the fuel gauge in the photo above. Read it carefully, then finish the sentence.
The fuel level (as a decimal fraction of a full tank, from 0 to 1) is 0.625
